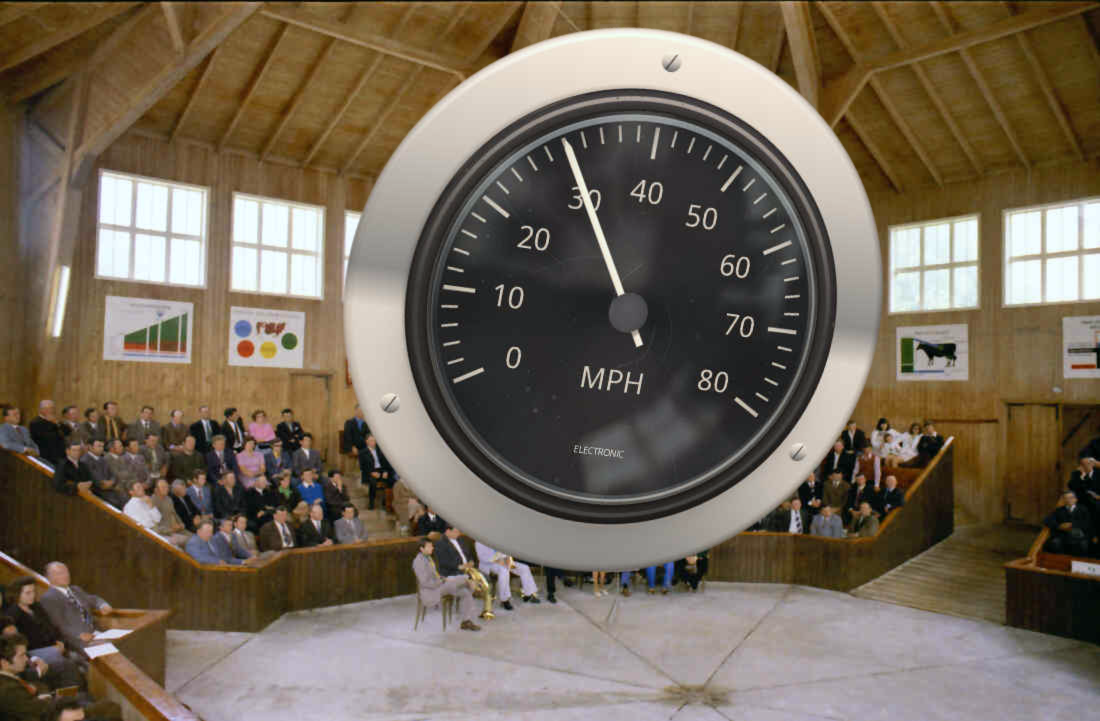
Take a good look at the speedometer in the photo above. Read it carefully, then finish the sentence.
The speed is 30 mph
